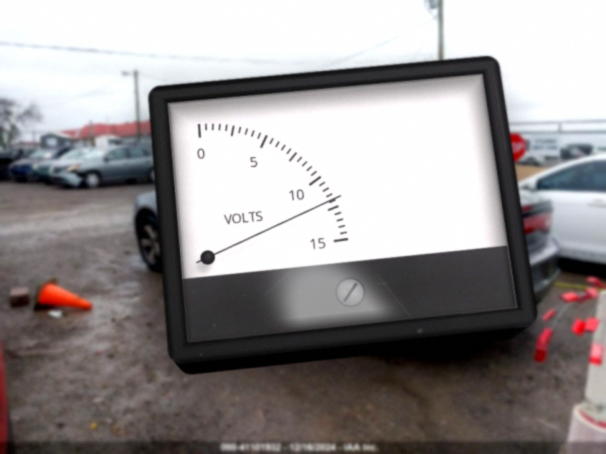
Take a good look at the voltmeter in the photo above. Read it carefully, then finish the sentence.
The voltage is 12 V
